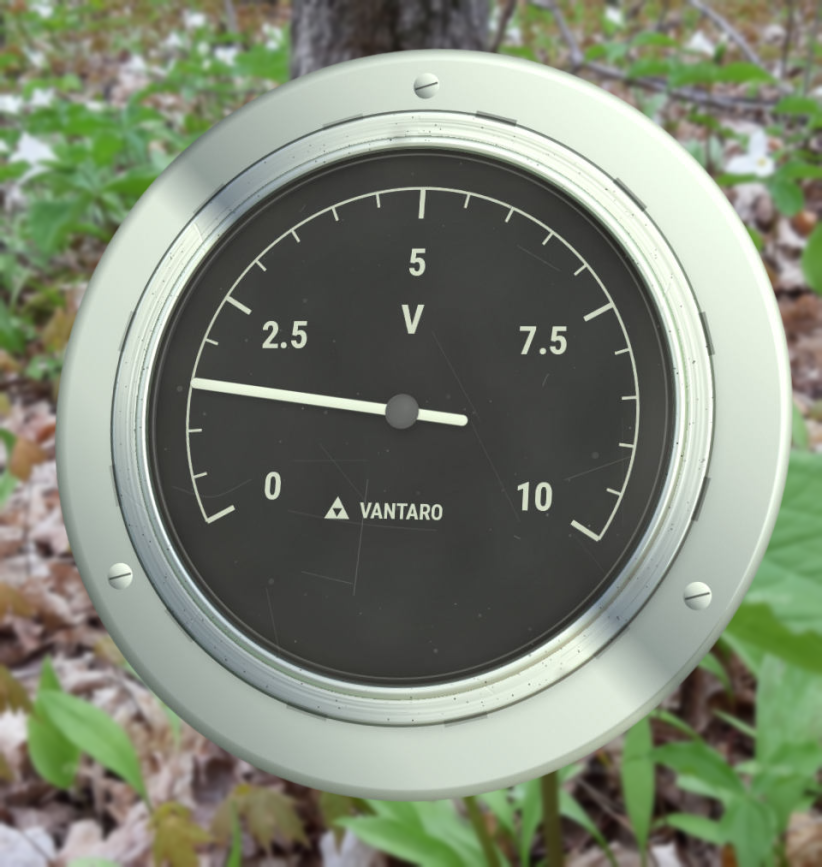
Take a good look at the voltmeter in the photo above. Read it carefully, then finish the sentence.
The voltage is 1.5 V
